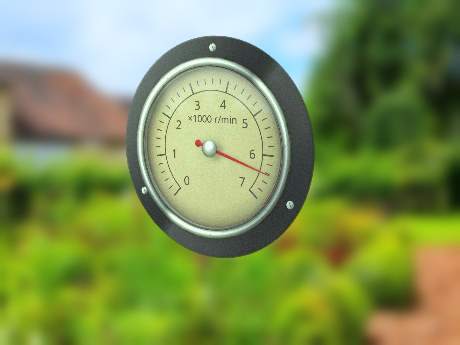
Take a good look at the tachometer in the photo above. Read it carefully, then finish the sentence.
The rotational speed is 6400 rpm
